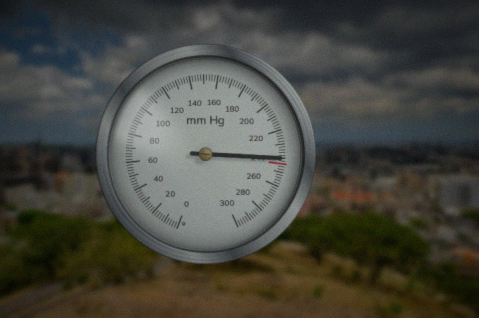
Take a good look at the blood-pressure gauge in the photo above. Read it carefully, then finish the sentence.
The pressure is 240 mmHg
